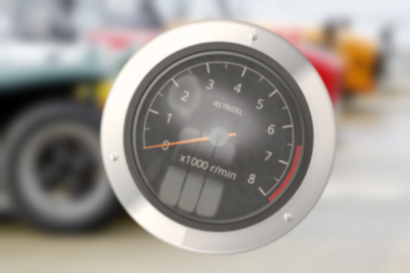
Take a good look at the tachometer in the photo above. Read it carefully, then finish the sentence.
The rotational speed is 0 rpm
